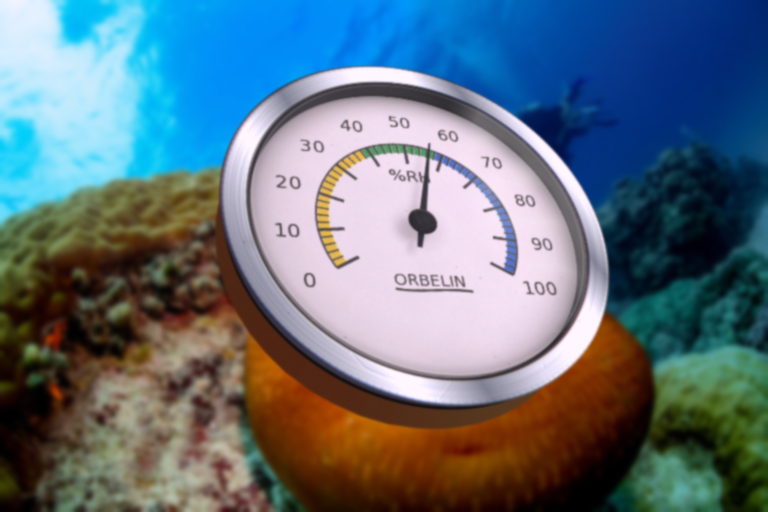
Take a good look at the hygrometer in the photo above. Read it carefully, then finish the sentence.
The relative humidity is 56 %
